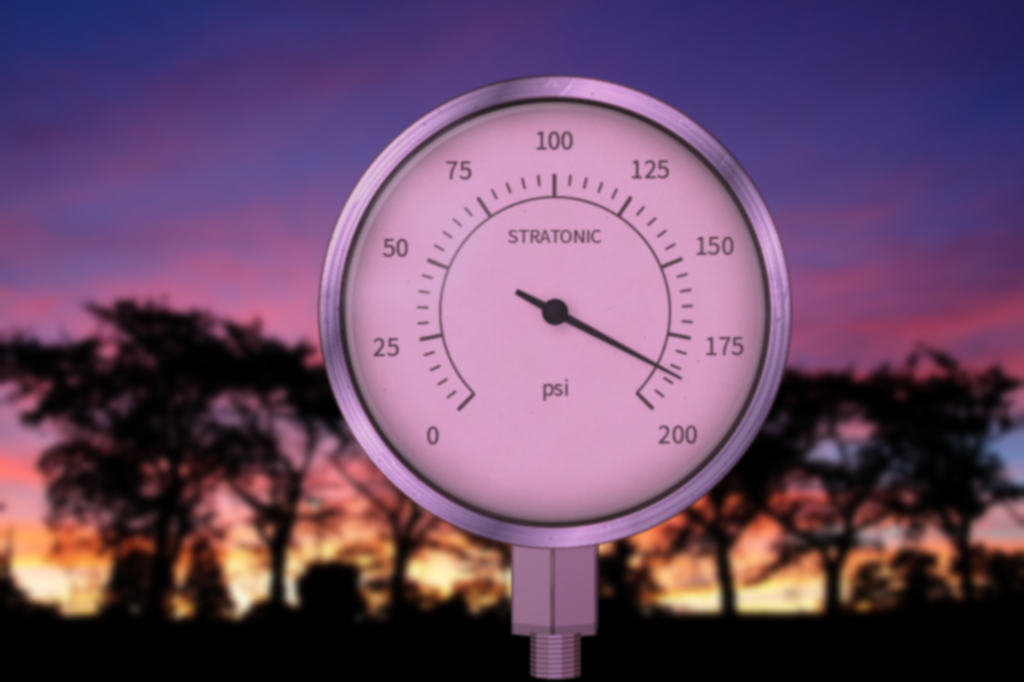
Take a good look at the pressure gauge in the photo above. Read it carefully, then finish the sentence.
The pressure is 187.5 psi
